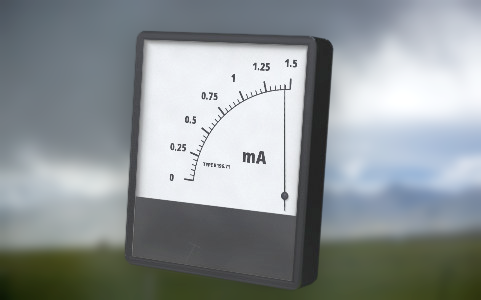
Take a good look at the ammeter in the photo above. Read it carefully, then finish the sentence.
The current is 1.45 mA
